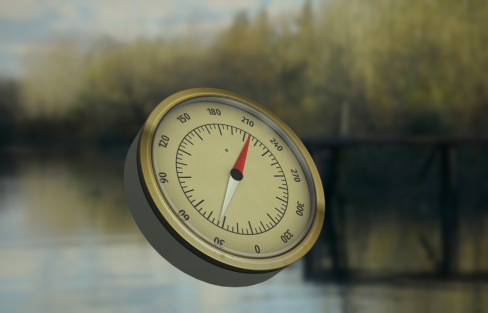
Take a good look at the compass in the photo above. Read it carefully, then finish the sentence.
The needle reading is 215 °
